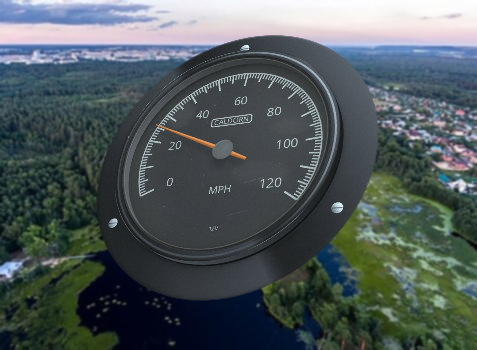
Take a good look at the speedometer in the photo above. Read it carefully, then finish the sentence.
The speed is 25 mph
